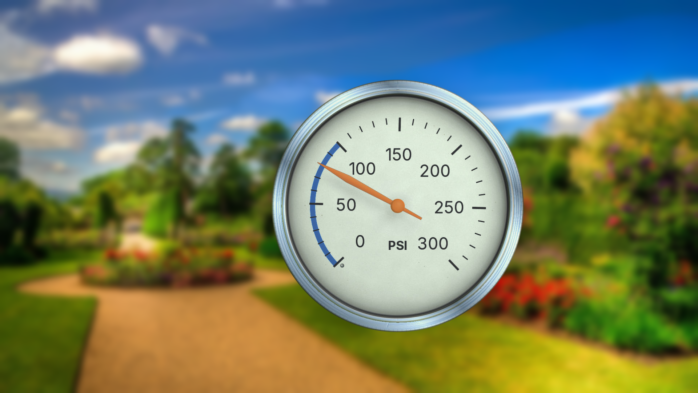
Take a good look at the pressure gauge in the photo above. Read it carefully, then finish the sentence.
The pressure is 80 psi
